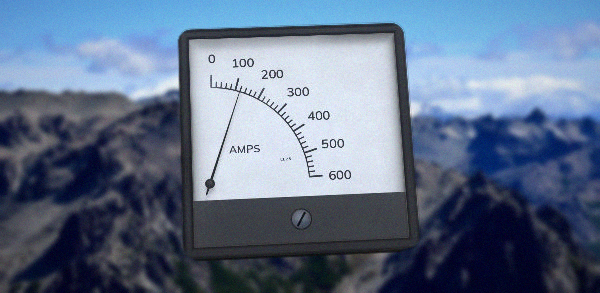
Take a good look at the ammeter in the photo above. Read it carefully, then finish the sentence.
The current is 120 A
